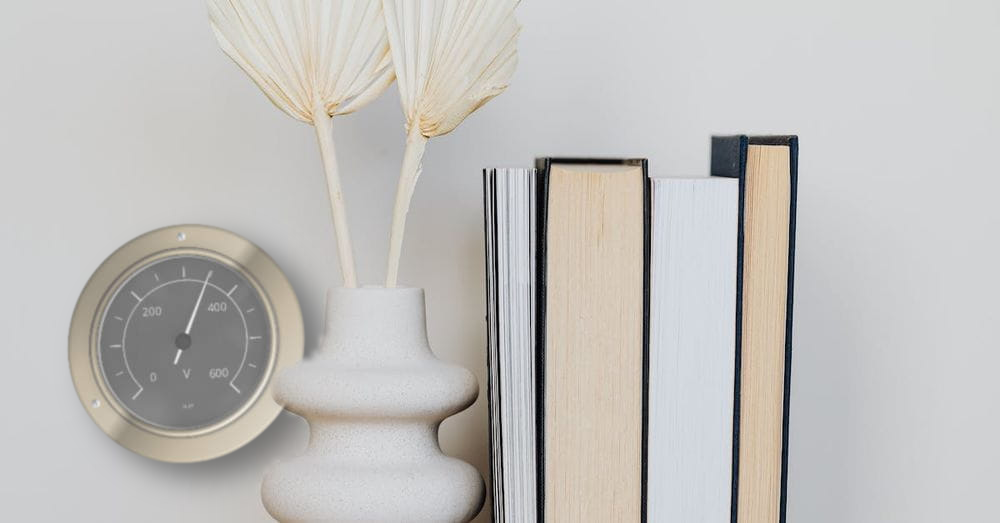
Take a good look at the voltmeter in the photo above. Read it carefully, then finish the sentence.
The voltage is 350 V
